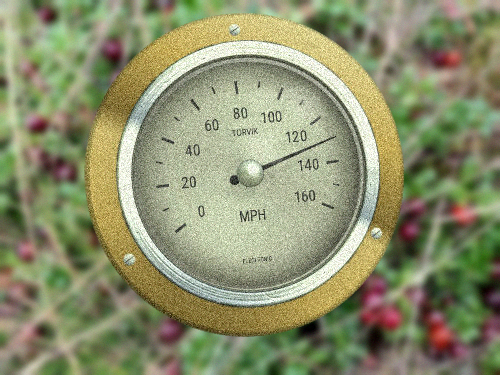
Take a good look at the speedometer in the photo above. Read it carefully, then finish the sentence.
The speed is 130 mph
